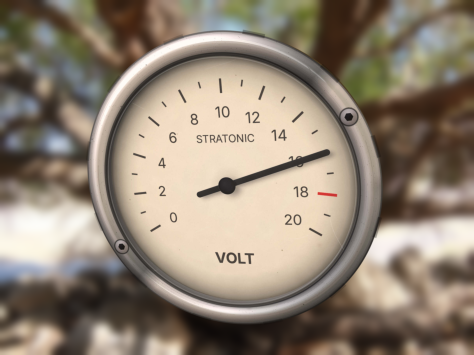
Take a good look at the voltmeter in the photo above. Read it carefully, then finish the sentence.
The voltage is 16 V
